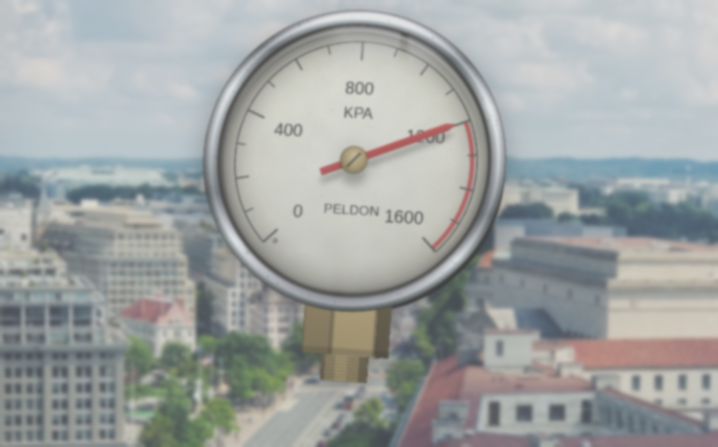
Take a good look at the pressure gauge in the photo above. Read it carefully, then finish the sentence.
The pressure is 1200 kPa
